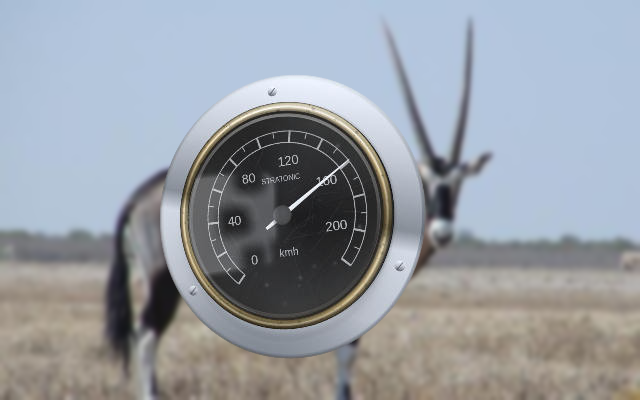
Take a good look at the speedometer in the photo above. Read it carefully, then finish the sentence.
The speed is 160 km/h
